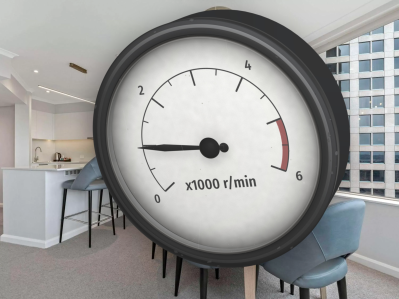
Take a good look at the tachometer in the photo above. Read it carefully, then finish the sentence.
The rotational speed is 1000 rpm
